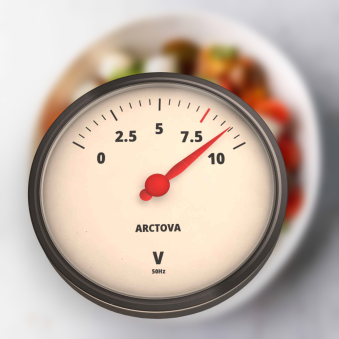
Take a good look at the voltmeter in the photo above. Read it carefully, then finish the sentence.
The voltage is 9 V
